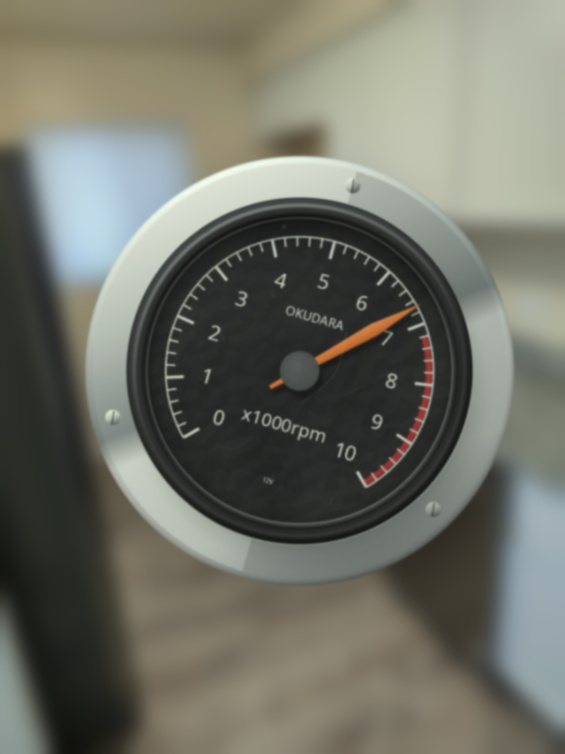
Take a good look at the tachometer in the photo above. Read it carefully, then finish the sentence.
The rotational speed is 6700 rpm
